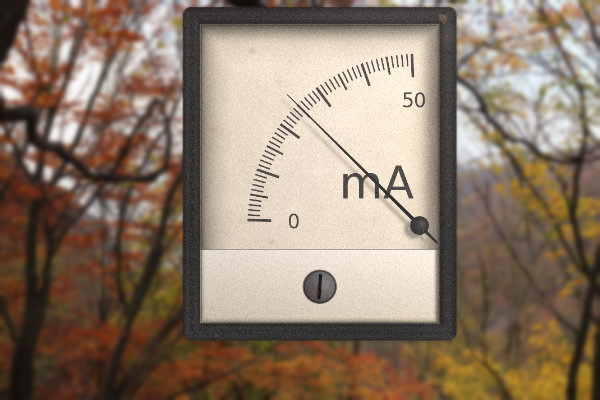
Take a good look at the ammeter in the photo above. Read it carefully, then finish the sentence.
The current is 25 mA
